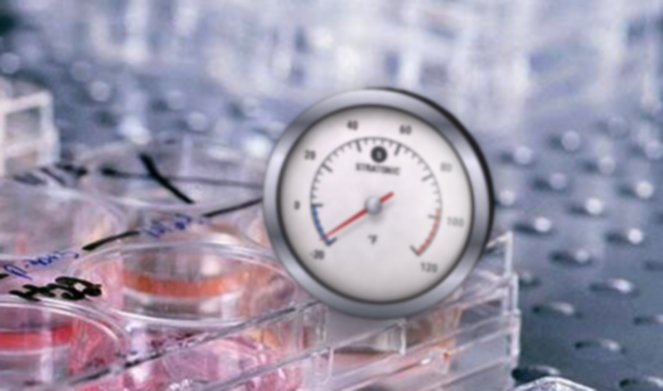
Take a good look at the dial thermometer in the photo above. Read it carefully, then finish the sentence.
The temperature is -16 °F
